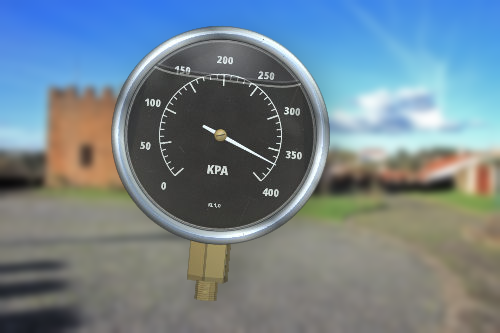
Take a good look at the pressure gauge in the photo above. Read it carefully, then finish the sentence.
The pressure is 370 kPa
